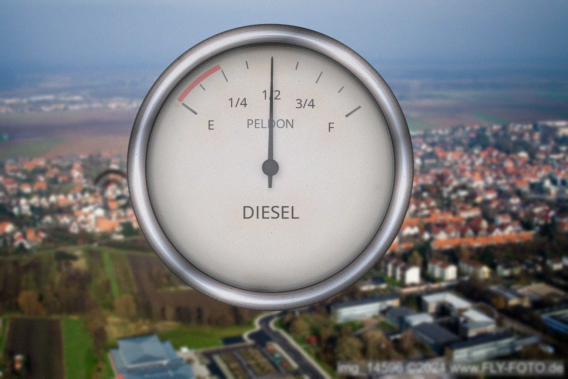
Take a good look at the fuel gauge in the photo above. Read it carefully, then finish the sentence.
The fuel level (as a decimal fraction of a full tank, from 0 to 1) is 0.5
